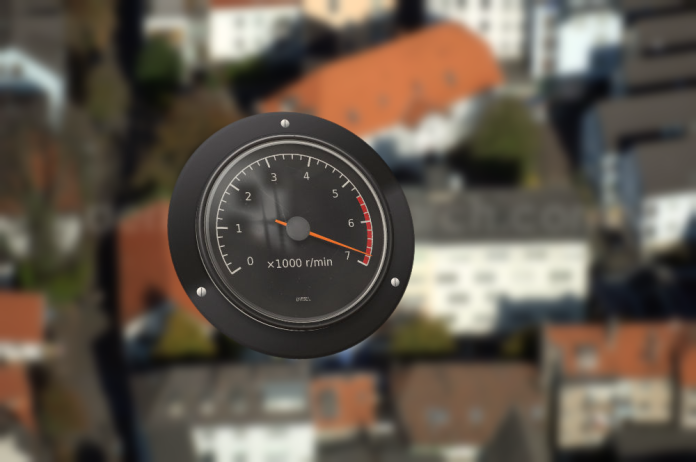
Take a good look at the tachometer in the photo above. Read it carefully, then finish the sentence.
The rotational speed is 6800 rpm
